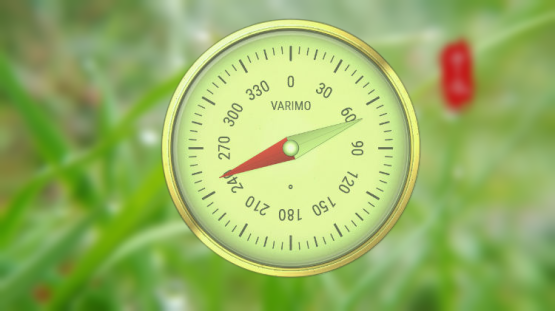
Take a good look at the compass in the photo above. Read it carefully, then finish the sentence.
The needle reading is 247.5 °
